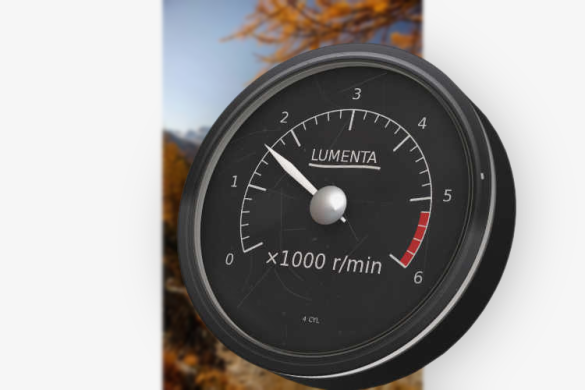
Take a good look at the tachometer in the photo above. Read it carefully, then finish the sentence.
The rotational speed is 1600 rpm
